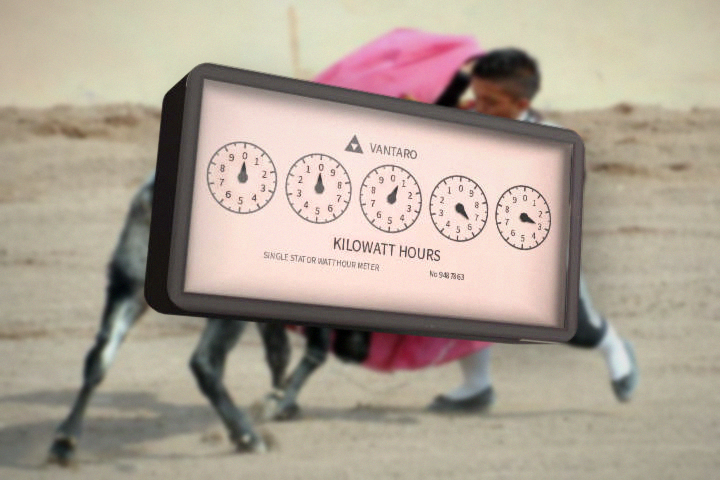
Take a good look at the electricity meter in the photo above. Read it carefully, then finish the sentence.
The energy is 63 kWh
